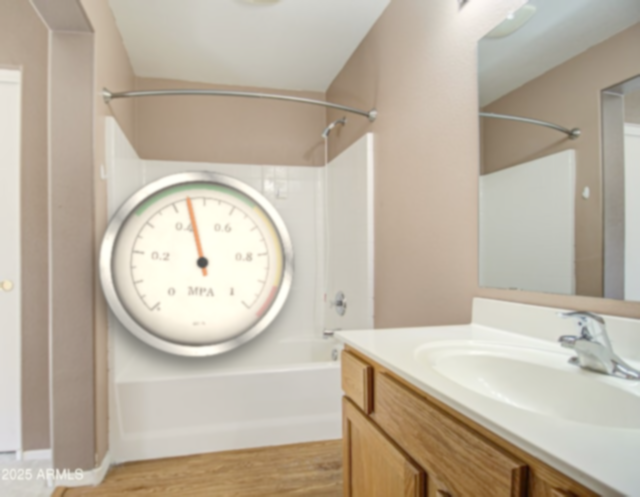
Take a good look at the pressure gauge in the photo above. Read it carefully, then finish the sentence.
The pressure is 0.45 MPa
